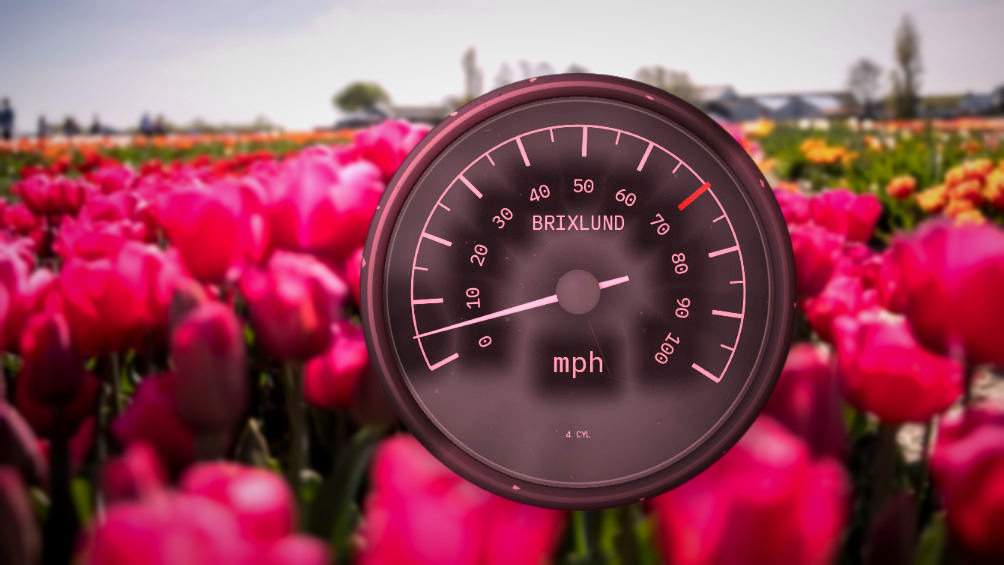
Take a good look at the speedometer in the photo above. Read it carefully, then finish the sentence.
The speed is 5 mph
